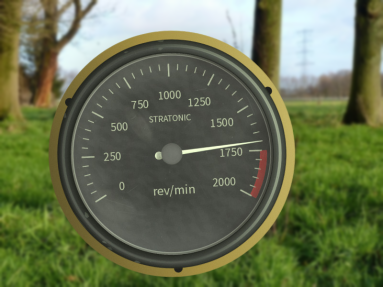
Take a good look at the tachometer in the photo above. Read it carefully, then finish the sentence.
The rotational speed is 1700 rpm
